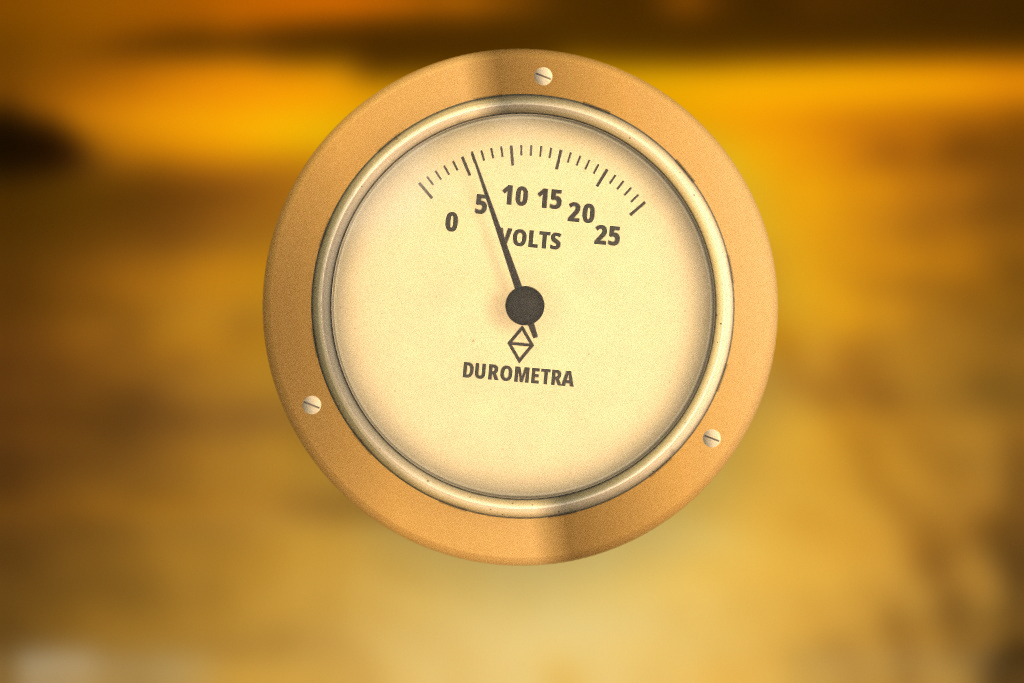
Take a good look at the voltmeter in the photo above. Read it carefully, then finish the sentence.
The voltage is 6 V
